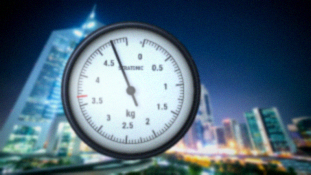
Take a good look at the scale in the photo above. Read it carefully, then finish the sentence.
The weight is 4.75 kg
